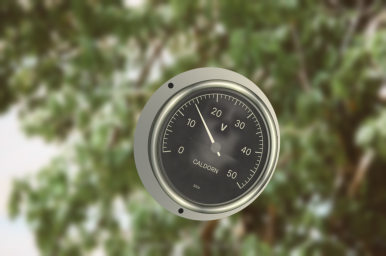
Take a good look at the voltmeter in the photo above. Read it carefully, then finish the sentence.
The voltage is 14 V
